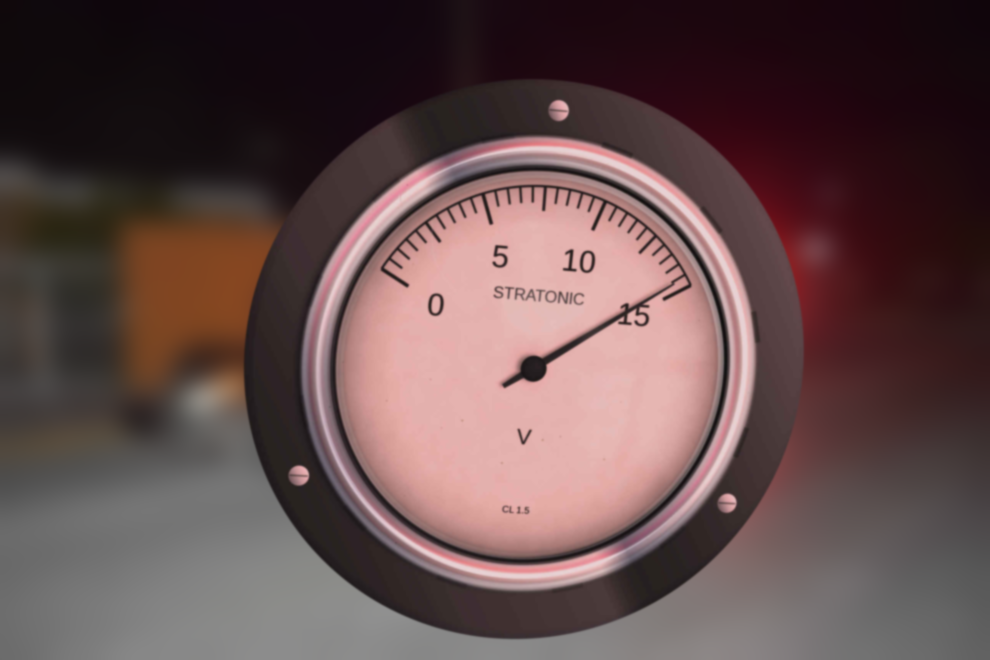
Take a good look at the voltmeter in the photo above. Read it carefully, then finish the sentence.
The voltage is 14.5 V
